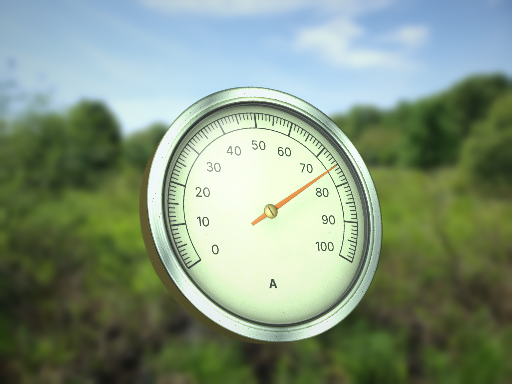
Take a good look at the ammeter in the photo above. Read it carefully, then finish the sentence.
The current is 75 A
